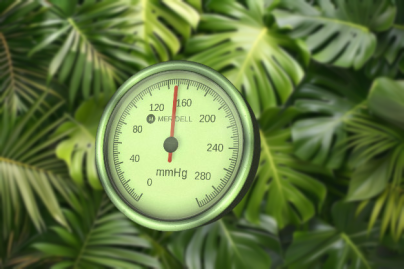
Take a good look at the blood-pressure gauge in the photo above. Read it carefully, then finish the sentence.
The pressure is 150 mmHg
